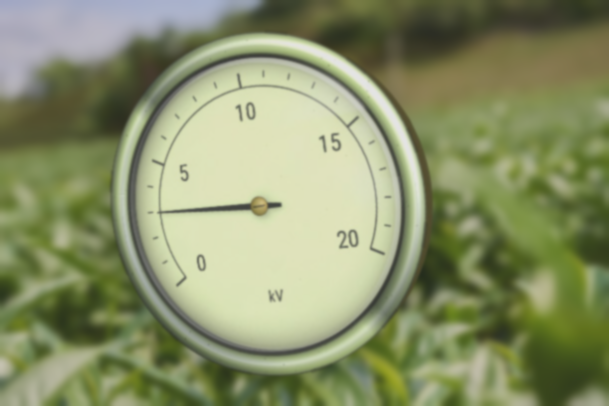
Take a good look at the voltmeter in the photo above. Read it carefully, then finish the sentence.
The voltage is 3 kV
